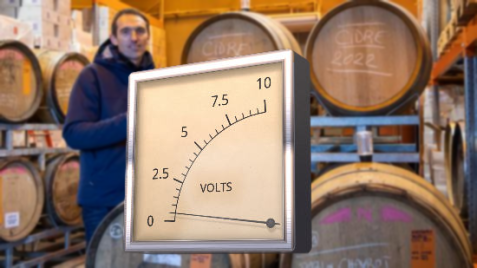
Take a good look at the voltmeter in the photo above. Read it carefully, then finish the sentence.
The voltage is 0.5 V
